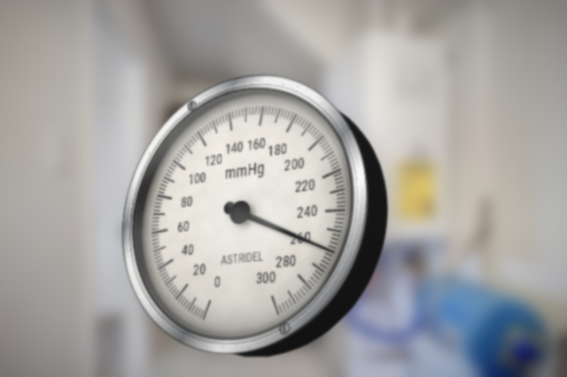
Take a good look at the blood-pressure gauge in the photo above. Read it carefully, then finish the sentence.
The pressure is 260 mmHg
